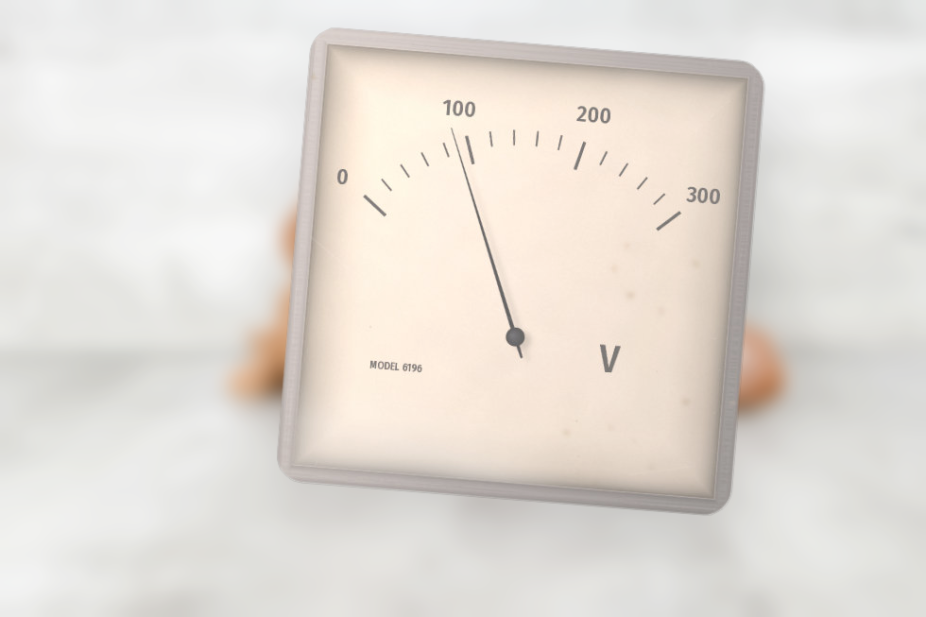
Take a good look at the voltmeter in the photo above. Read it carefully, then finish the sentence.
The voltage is 90 V
